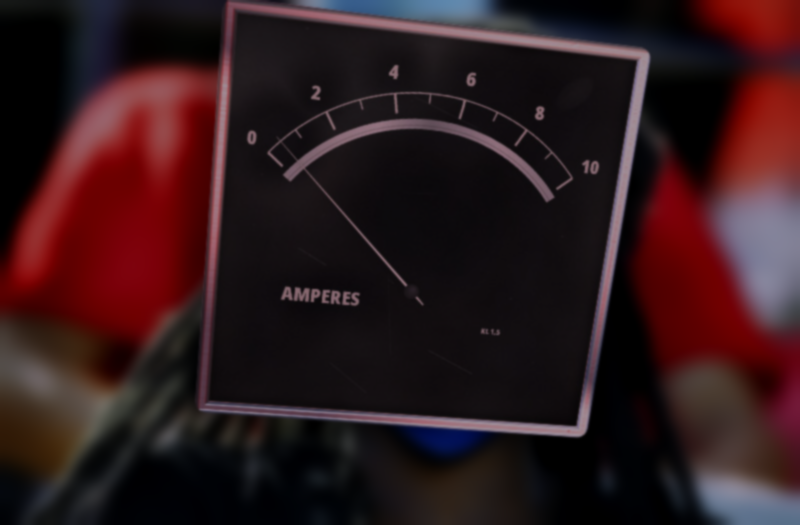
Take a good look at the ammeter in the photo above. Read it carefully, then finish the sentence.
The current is 0.5 A
